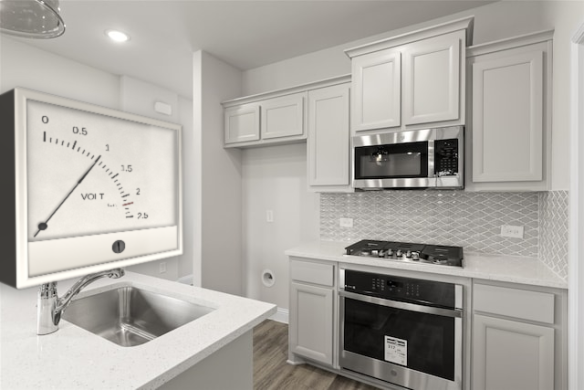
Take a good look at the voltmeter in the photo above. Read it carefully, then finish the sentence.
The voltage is 1 V
